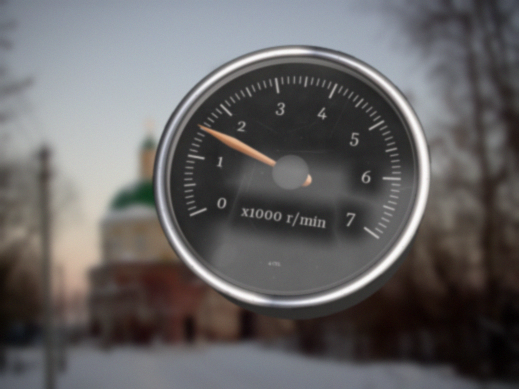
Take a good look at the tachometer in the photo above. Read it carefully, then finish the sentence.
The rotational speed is 1500 rpm
